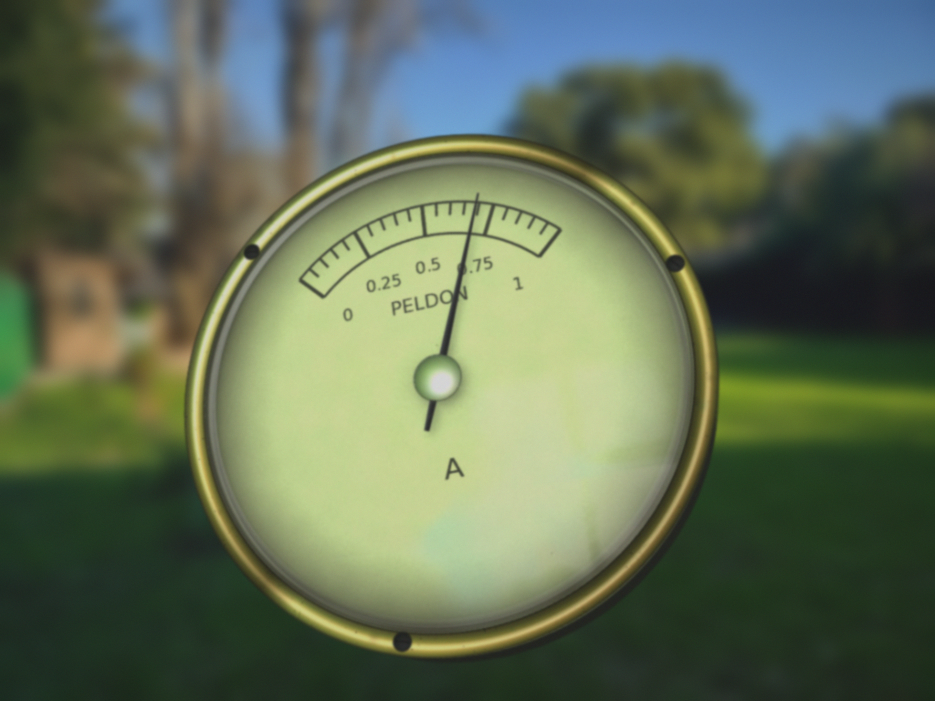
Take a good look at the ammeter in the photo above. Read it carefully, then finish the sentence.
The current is 0.7 A
